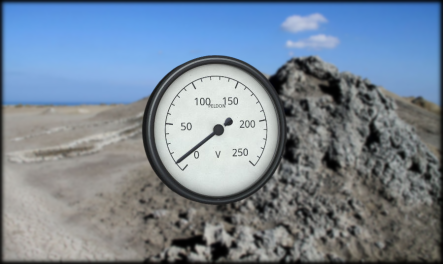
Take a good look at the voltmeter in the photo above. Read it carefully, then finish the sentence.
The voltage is 10 V
